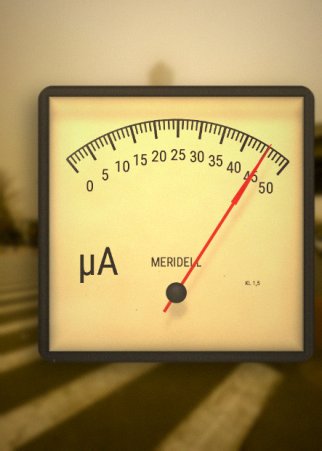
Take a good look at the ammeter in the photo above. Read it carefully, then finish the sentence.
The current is 45 µA
